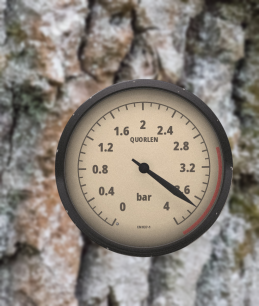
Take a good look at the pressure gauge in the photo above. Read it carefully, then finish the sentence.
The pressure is 3.7 bar
